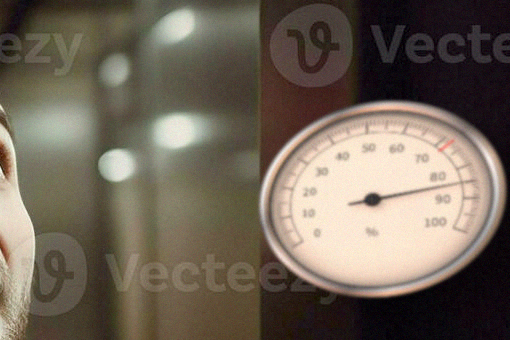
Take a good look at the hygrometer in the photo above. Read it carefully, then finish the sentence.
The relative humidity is 85 %
